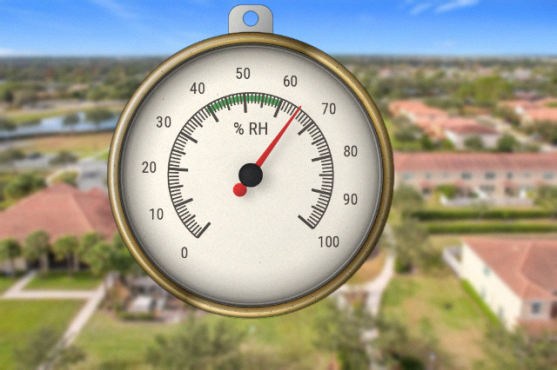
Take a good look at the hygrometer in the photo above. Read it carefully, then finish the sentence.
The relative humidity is 65 %
